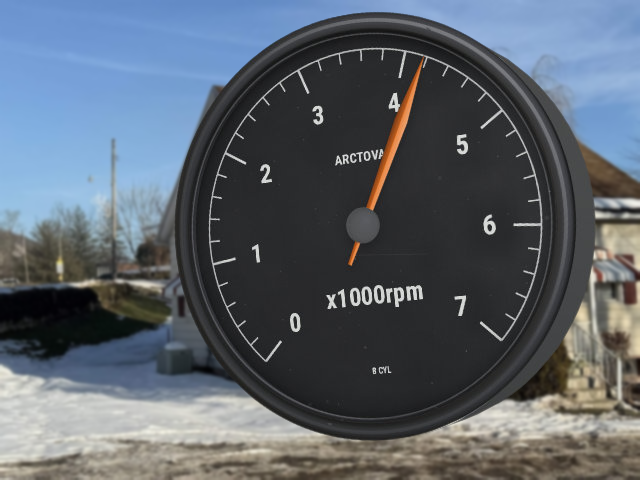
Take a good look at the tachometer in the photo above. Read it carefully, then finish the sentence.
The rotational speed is 4200 rpm
